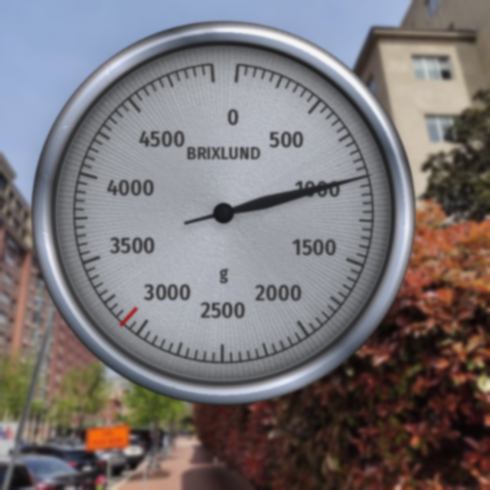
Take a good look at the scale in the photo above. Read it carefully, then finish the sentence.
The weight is 1000 g
